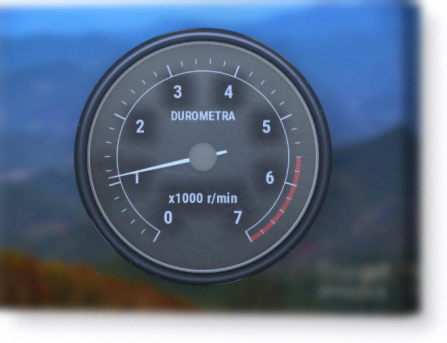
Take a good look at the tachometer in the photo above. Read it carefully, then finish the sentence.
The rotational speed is 1100 rpm
